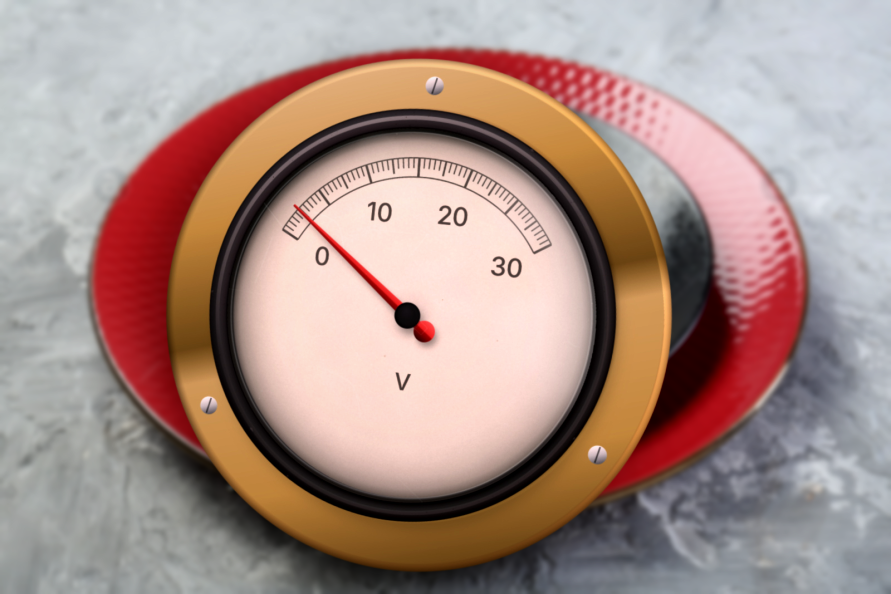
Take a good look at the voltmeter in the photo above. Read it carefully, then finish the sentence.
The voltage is 2.5 V
